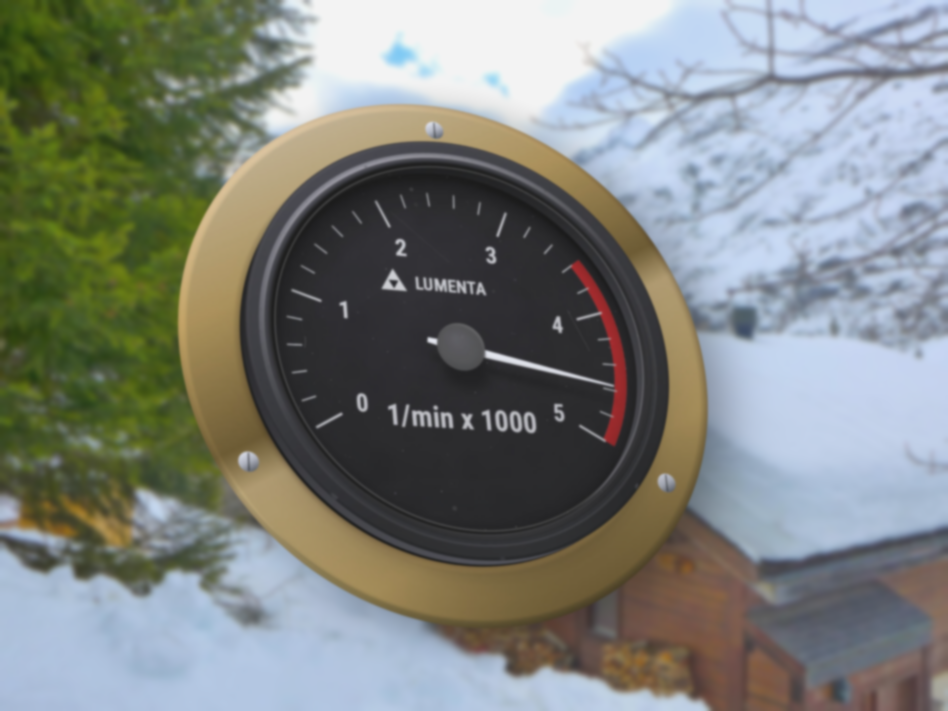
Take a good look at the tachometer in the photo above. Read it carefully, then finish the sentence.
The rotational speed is 4600 rpm
